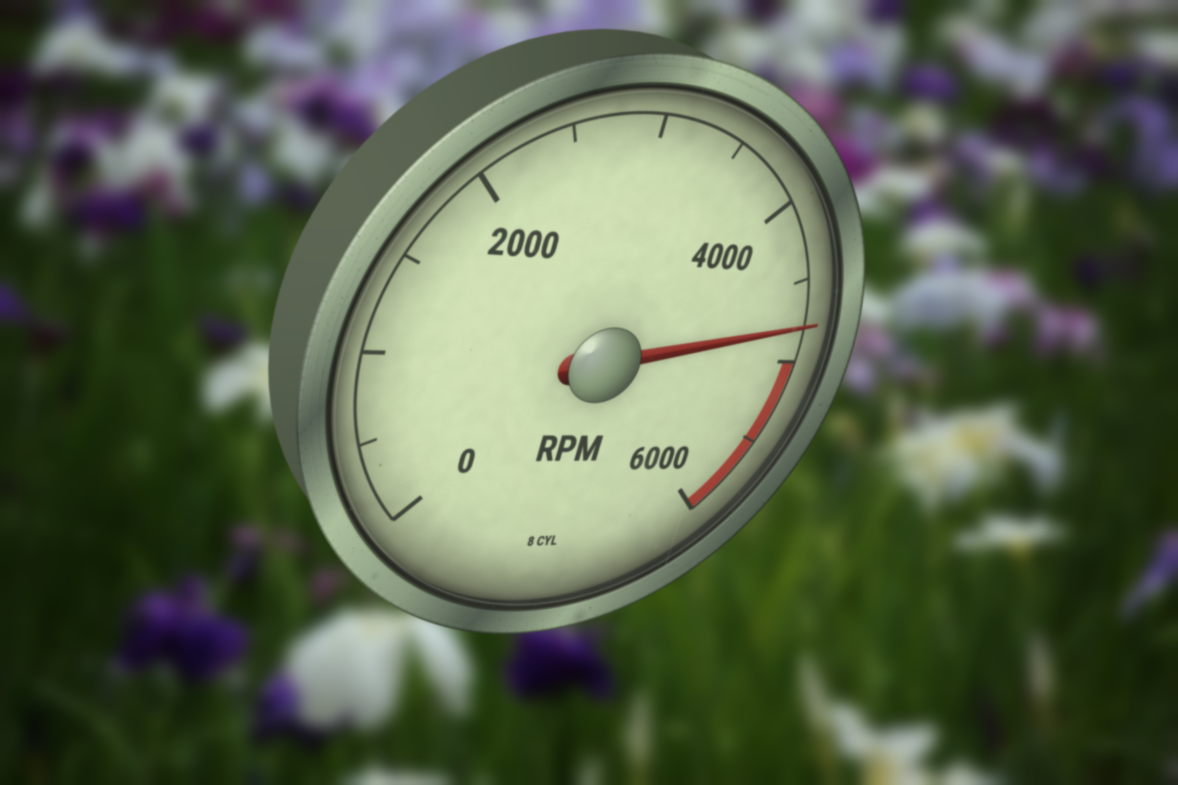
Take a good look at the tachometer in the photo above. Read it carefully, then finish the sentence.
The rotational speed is 4750 rpm
